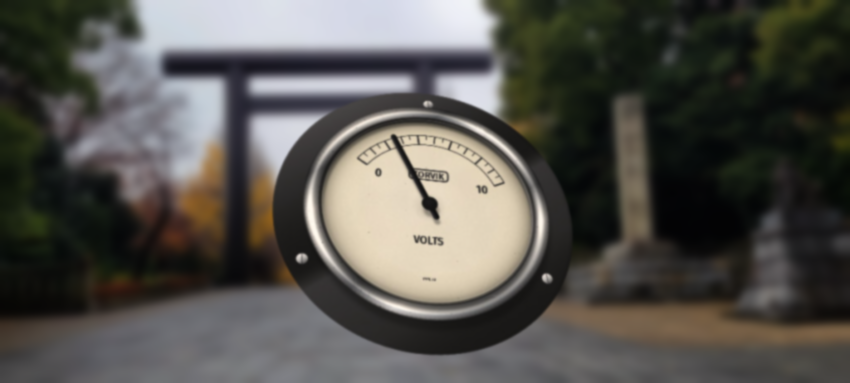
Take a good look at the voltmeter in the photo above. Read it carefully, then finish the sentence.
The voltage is 2.5 V
